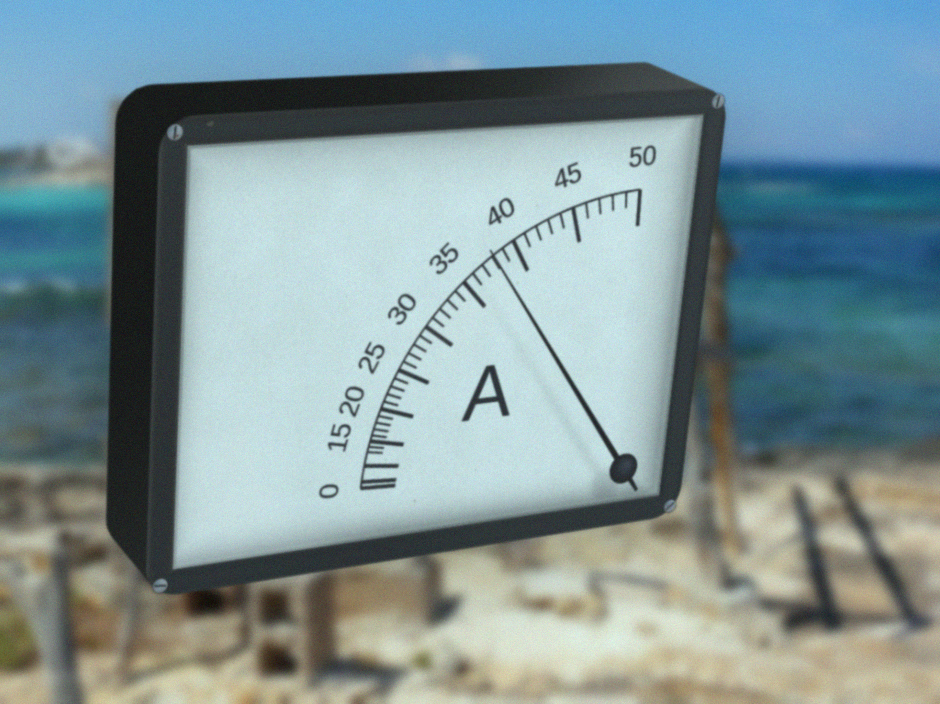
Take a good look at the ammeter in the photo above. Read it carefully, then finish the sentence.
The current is 38 A
